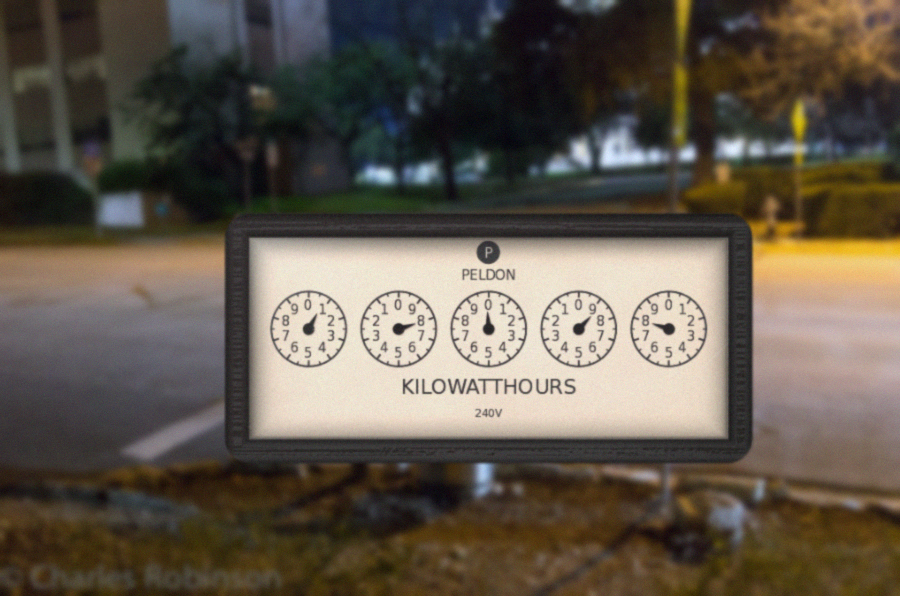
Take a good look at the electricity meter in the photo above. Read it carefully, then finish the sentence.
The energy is 7988 kWh
